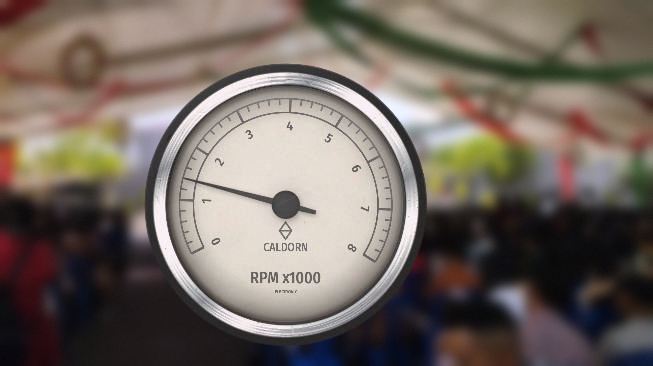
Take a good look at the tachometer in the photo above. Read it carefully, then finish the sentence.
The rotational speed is 1400 rpm
